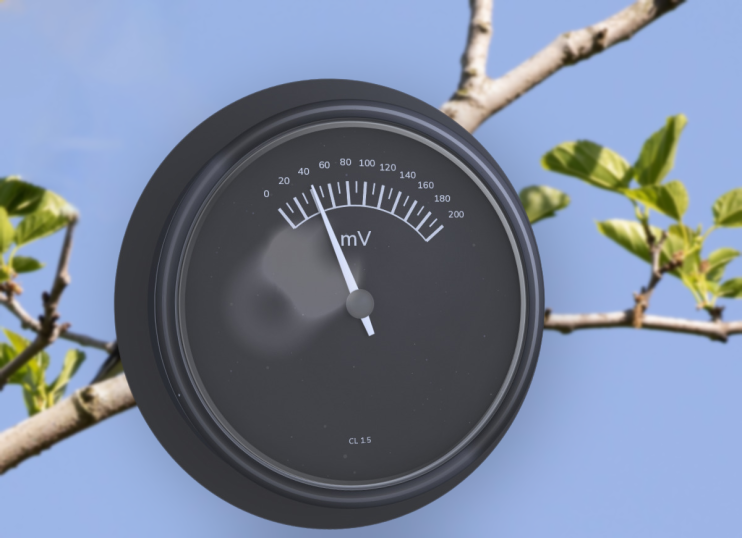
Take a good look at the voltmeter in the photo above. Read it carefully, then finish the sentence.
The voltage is 40 mV
